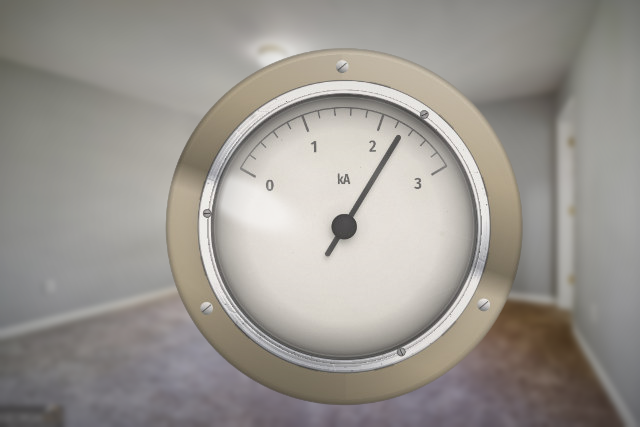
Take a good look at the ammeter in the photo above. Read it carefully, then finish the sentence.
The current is 2.3 kA
